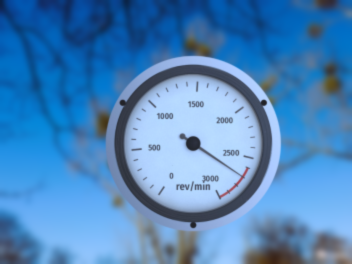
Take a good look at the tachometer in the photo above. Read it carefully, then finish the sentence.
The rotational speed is 2700 rpm
